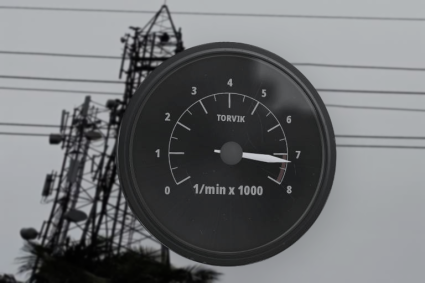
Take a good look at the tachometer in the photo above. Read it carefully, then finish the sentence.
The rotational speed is 7250 rpm
